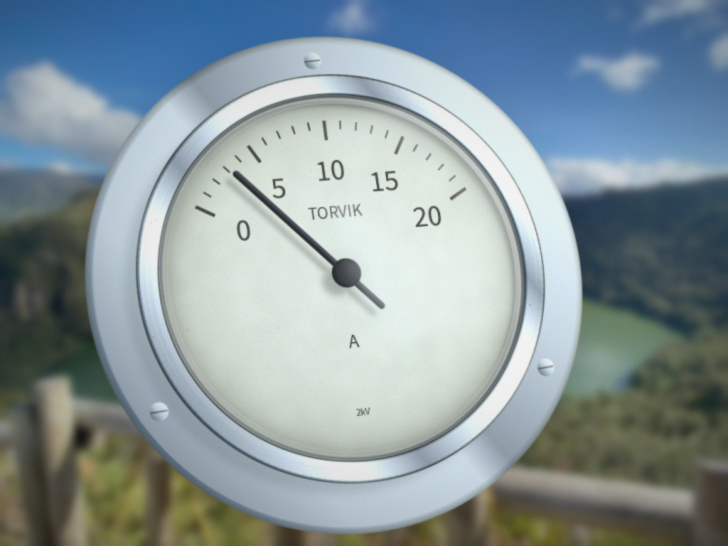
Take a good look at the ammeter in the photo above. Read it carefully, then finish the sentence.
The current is 3 A
